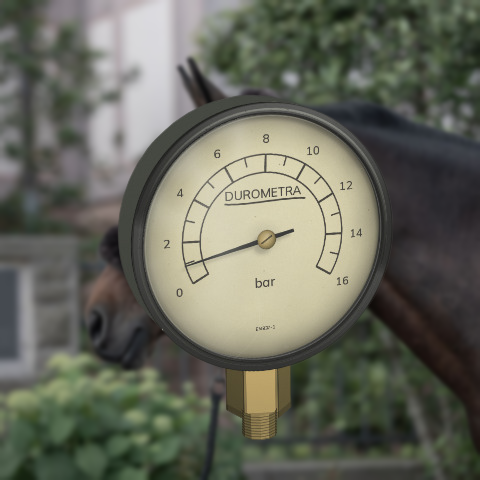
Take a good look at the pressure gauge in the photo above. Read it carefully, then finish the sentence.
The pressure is 1 bar
